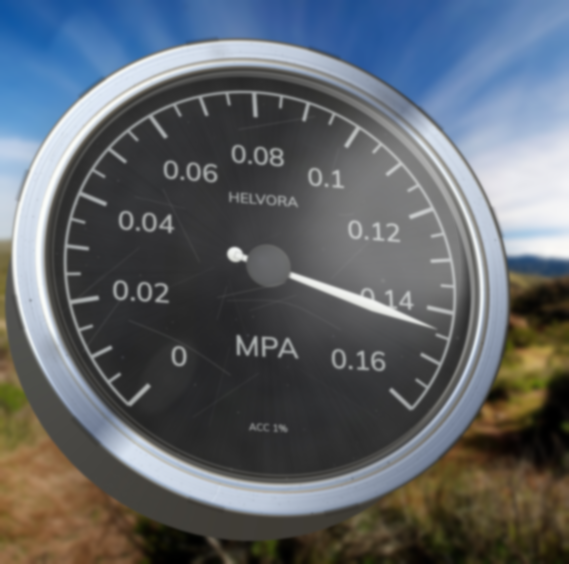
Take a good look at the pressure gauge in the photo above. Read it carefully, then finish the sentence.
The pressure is 0.145 MPa
